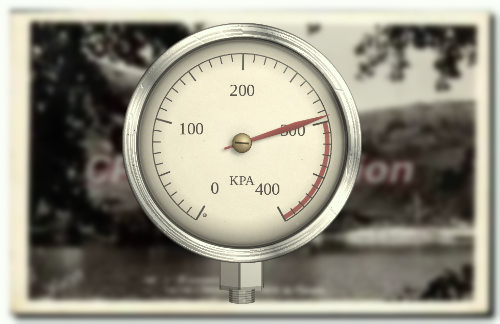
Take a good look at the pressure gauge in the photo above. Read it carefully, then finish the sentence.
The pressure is 295 kPa
